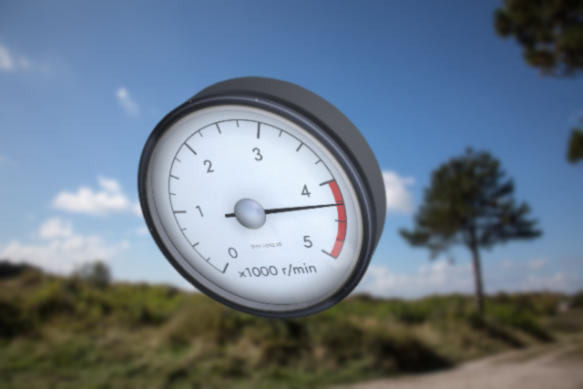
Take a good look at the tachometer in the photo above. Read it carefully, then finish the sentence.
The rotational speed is 4250 rpm
